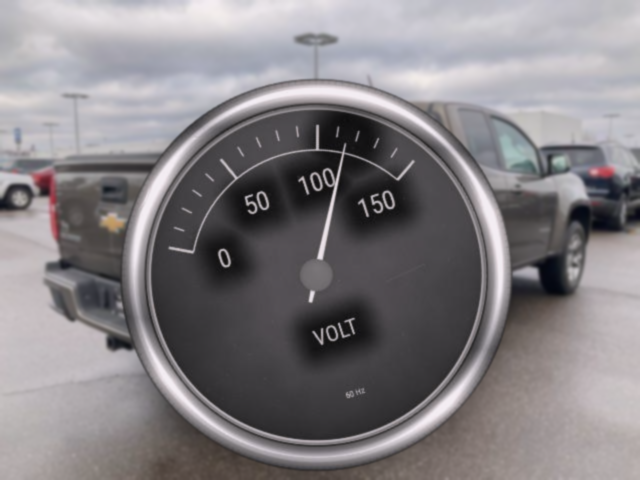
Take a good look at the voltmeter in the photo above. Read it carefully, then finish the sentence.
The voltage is 115 V
